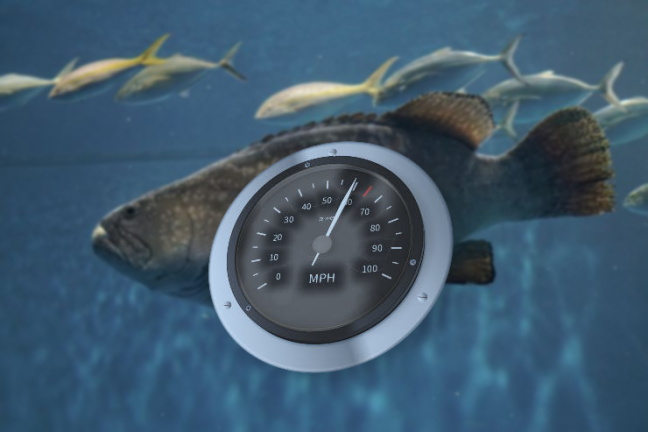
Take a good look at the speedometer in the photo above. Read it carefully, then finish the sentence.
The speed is 60 mph
